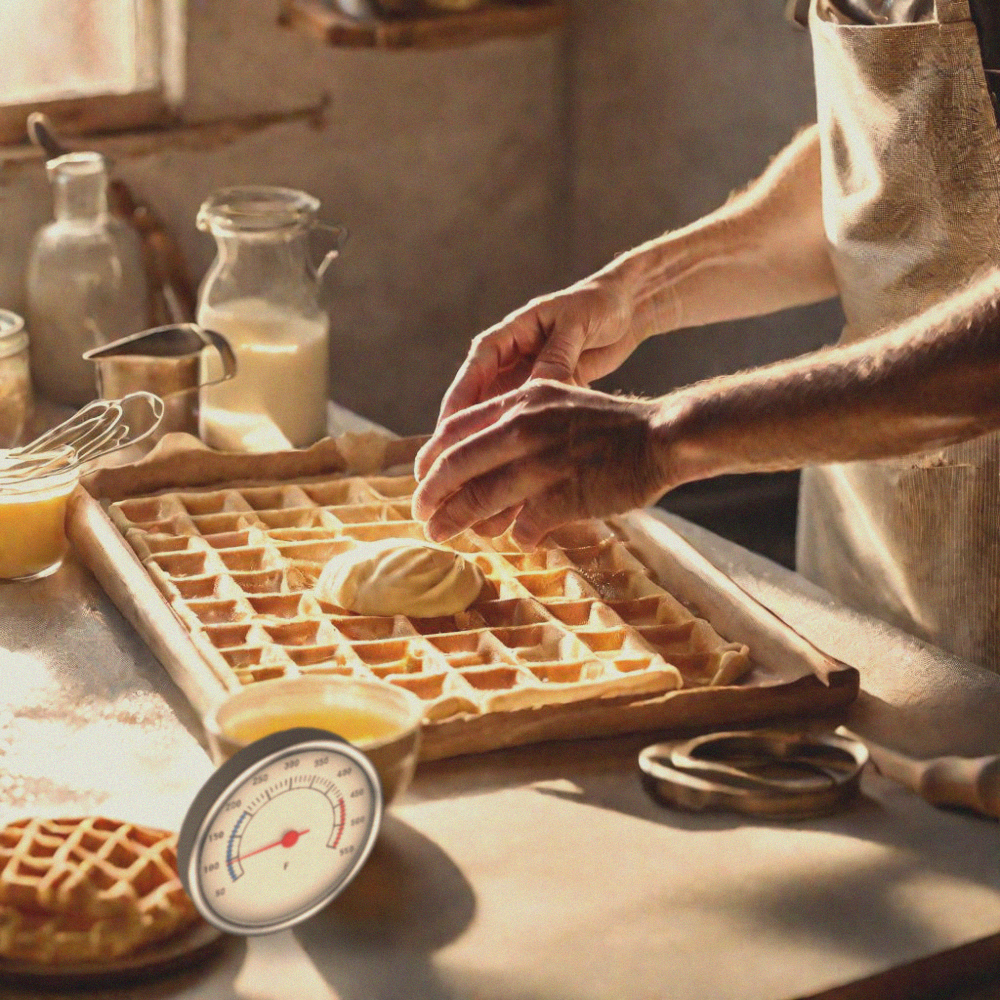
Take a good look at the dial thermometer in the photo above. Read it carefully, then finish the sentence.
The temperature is 100 °F
